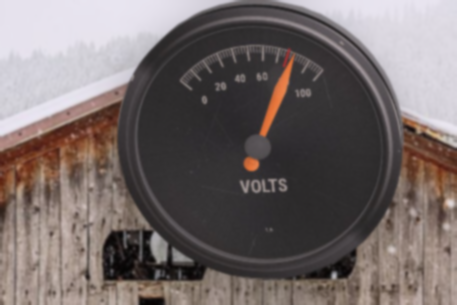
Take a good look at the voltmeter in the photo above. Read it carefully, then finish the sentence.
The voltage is 80 V
